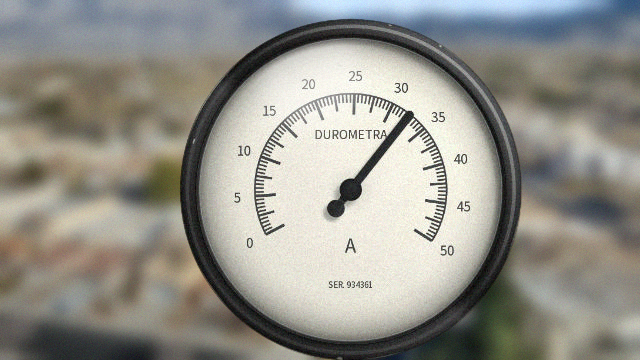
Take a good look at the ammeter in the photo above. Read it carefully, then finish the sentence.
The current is 32.5 A
